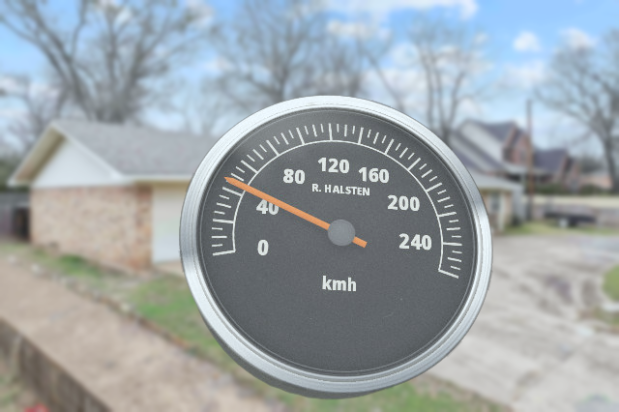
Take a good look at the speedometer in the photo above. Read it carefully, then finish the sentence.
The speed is 45 km/h
